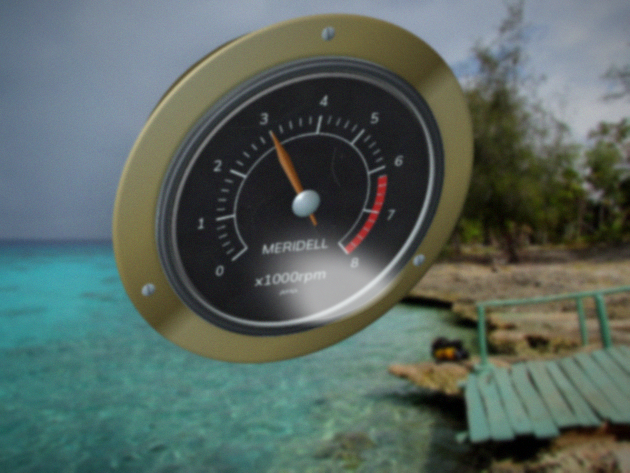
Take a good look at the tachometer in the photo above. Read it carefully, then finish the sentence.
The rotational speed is 3000 rpm
